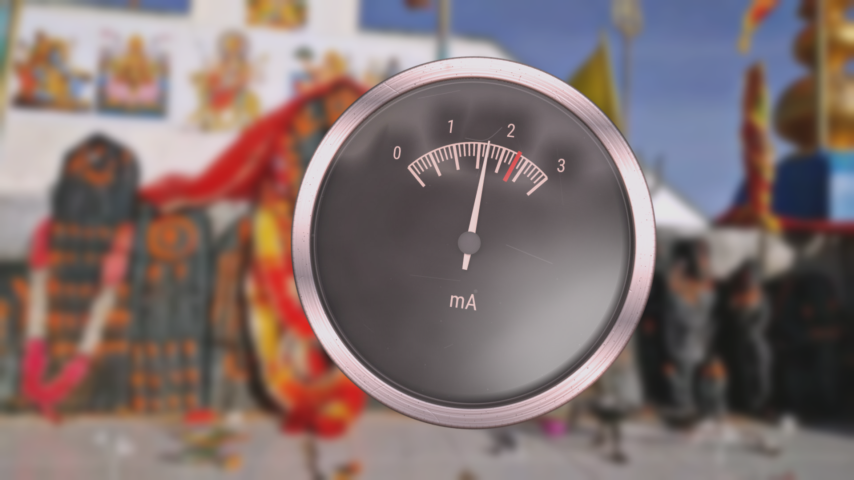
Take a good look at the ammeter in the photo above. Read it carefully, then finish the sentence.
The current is 1.7 mA
